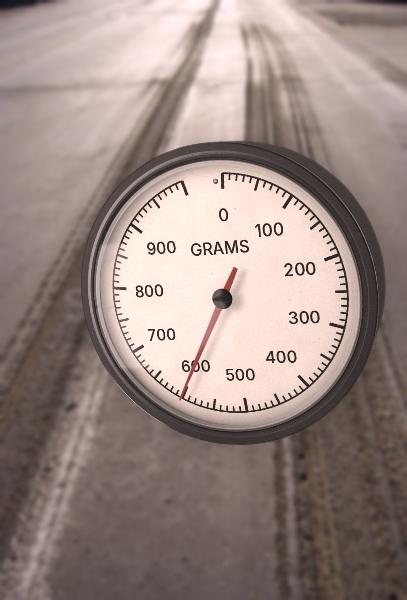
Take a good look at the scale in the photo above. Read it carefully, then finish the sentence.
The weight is 600 g
